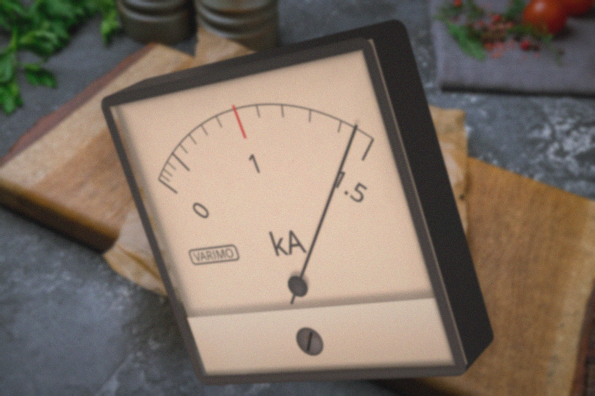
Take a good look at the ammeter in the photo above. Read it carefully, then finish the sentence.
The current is 1.45 kA
